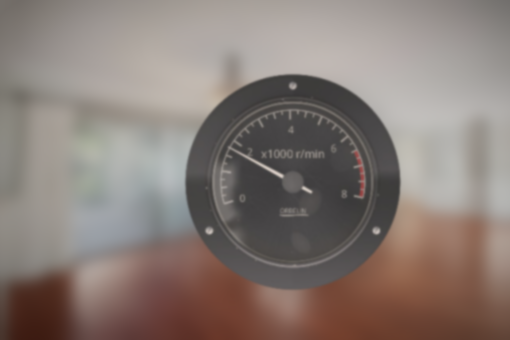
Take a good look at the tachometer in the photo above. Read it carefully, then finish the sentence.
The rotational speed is 1750 rpm
